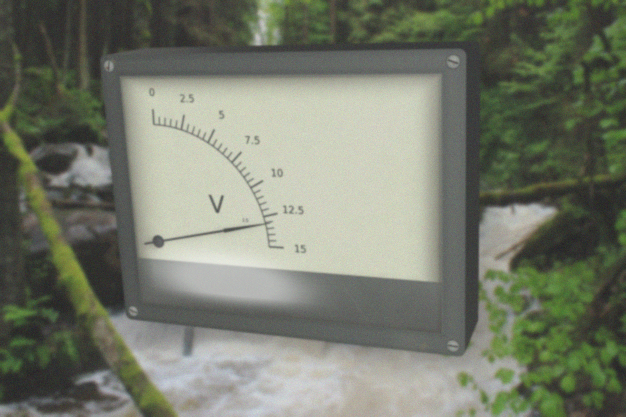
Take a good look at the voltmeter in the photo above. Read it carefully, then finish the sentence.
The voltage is 13 V
